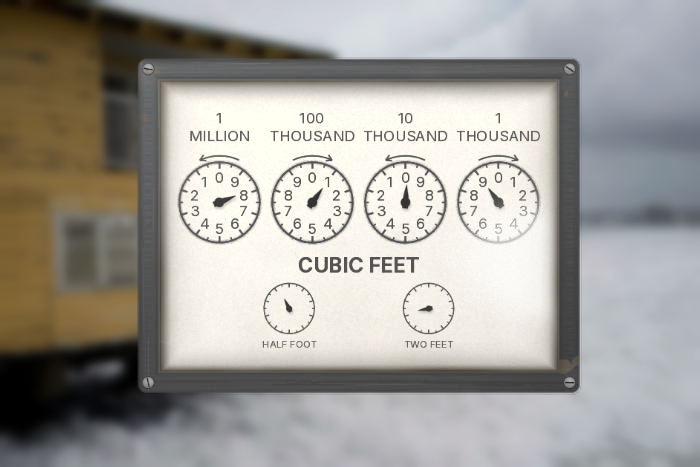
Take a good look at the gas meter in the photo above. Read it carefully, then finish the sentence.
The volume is 809900 ft³
